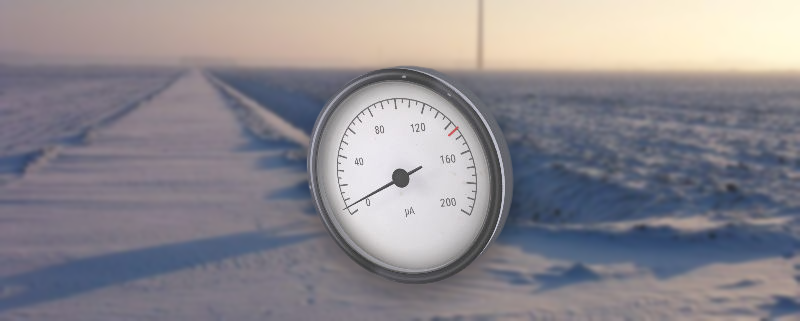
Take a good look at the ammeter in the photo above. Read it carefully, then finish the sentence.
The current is 5 µA
